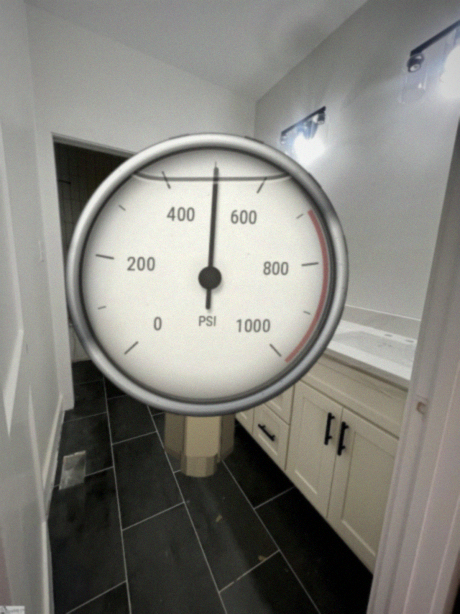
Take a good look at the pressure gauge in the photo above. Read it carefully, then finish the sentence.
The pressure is 500 psi
